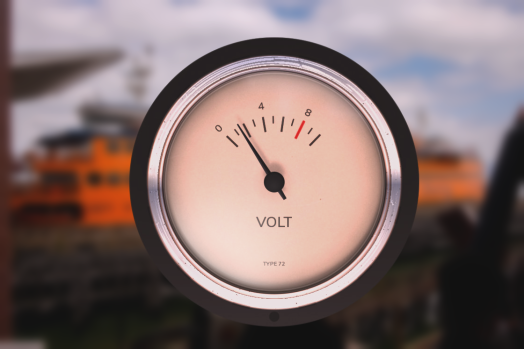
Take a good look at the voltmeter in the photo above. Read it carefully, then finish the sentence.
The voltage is 1.5 V
